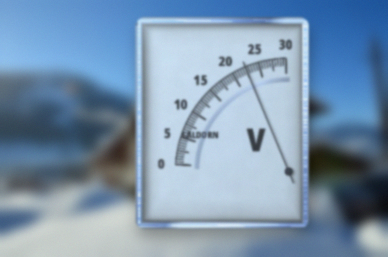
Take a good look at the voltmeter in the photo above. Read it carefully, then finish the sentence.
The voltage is 22.5 V
